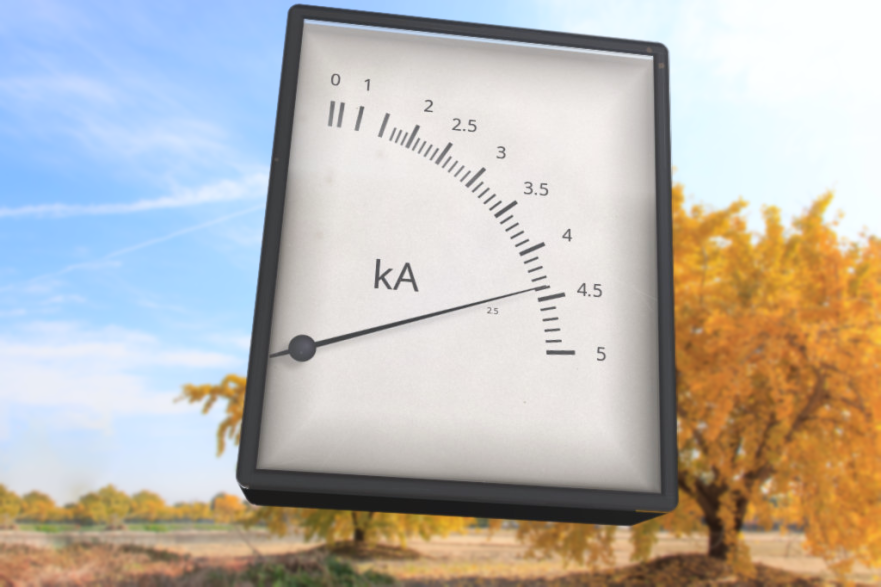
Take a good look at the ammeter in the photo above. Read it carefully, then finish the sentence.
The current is 4.4 kA
